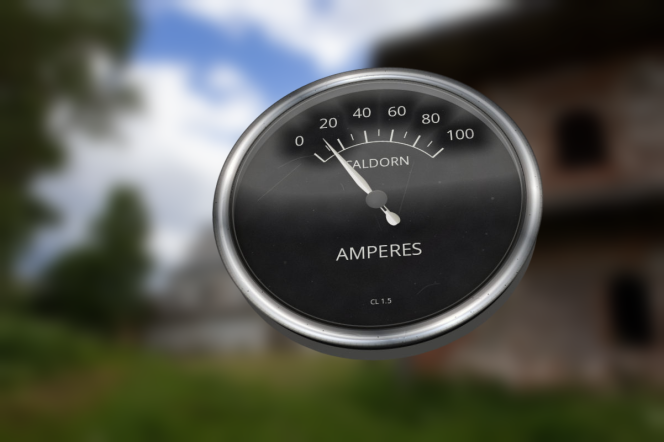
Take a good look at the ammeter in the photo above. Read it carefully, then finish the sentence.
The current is 10 A
